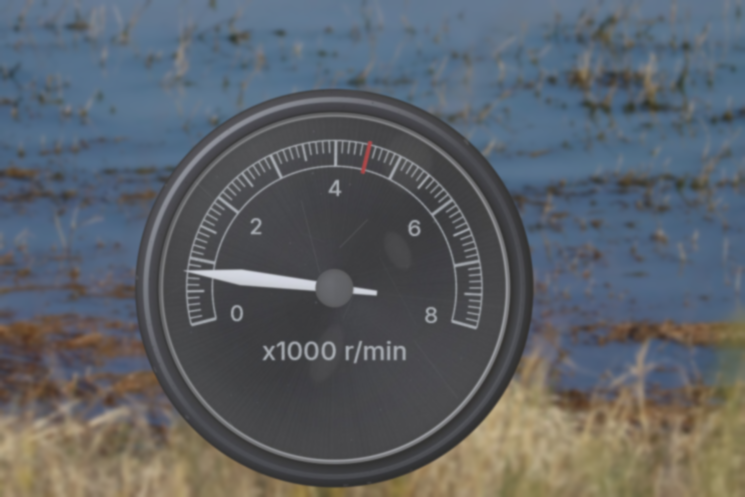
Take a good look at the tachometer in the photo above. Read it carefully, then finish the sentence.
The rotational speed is 800 rpm
